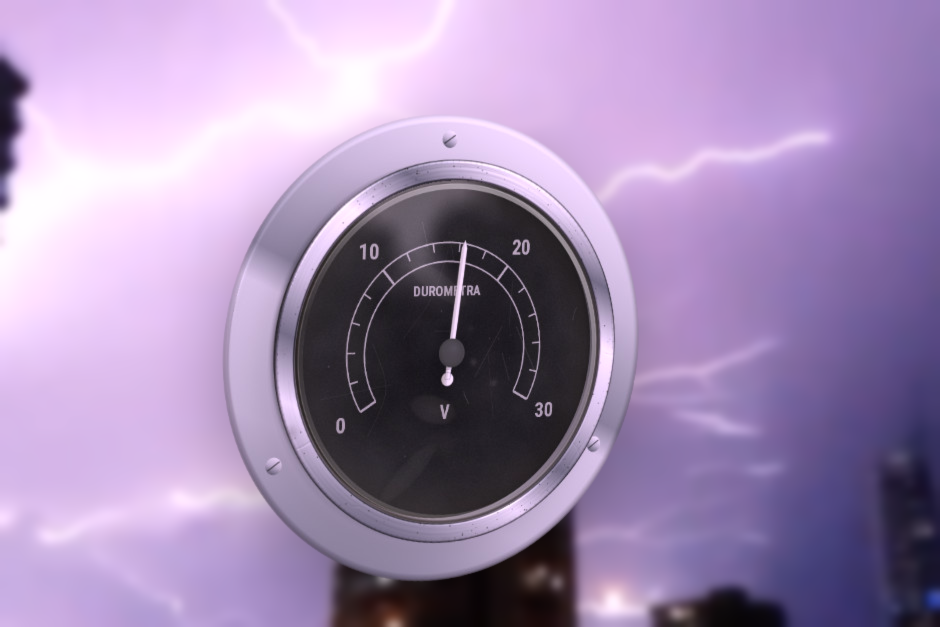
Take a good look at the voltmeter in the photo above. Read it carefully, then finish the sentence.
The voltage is 16 V
